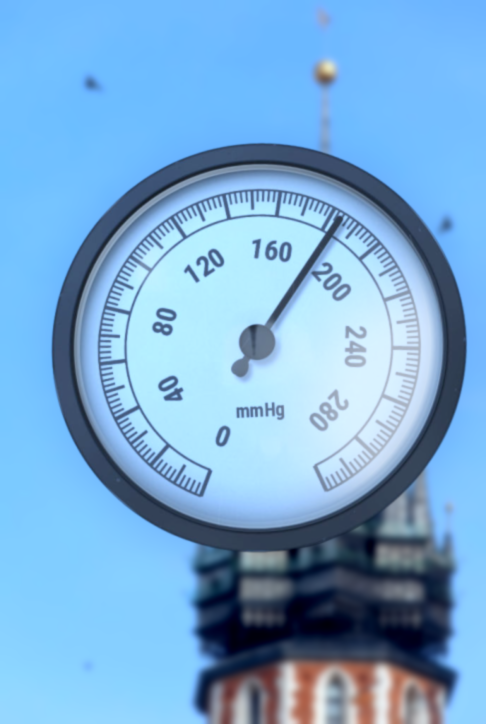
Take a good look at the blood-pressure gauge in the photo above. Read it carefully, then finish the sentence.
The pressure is 184 mmHg
